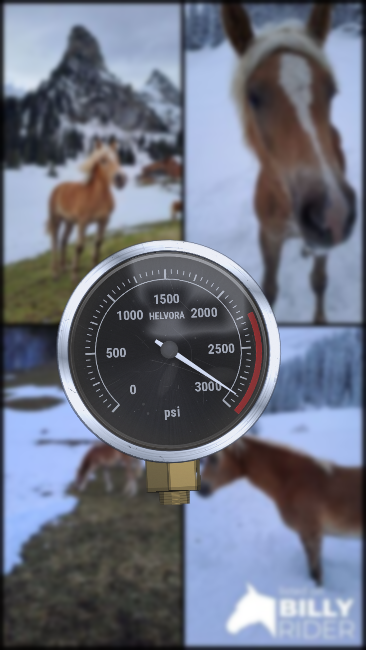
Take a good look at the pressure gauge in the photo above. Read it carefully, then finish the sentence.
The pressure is 2900 psi
